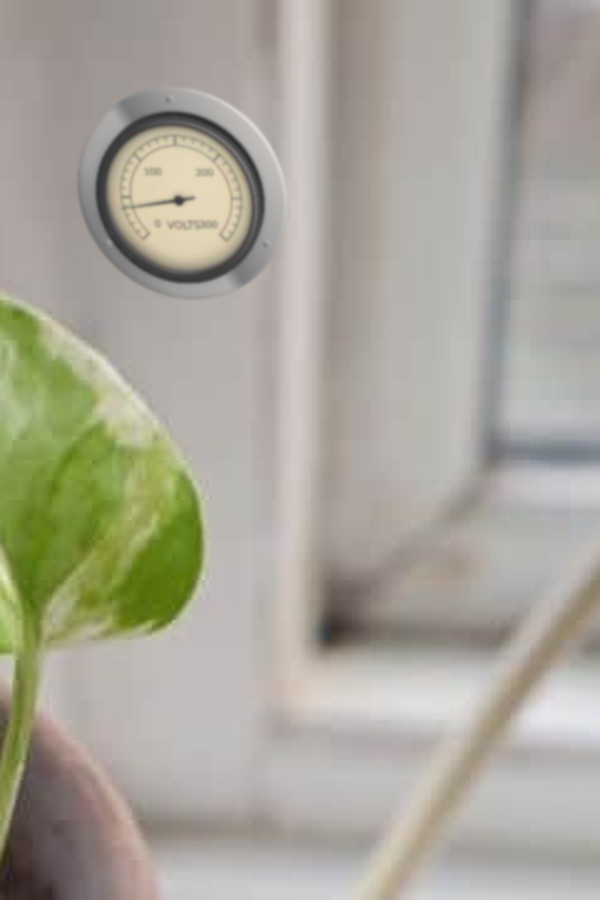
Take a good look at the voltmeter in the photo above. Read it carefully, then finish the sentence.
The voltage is 40 V
